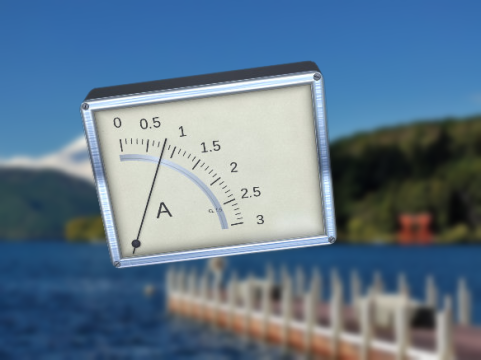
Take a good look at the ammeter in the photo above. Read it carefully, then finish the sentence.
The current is 0.8 A
